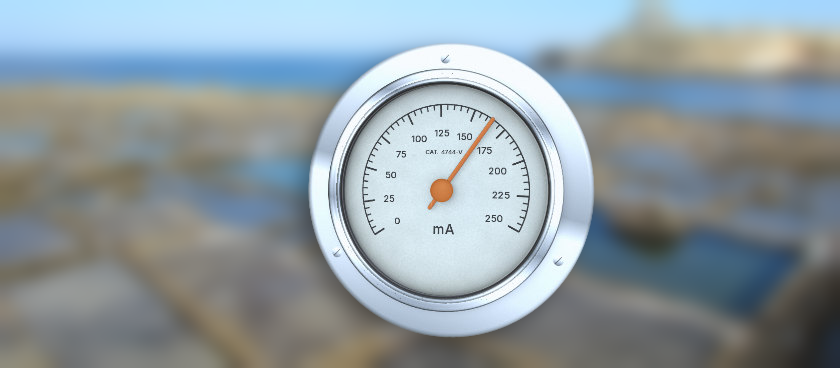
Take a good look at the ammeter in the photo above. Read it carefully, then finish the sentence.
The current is 165 mA
